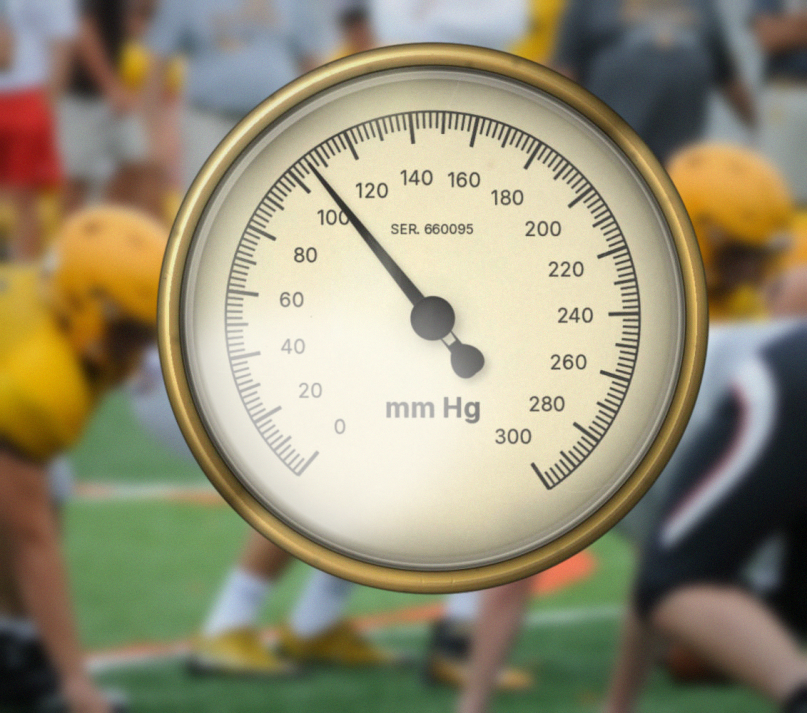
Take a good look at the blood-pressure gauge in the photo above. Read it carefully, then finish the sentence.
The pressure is 106 mmHg
